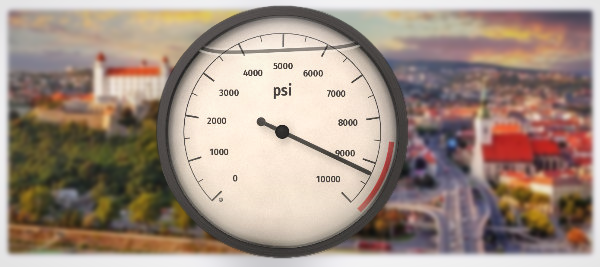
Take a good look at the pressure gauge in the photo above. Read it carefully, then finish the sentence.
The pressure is 9250 psi
